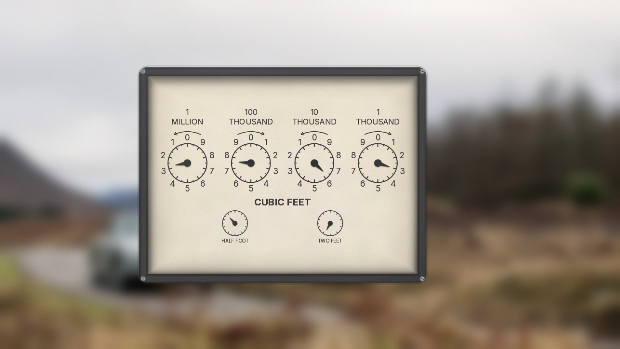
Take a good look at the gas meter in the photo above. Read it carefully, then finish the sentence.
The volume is 276300 ft³
